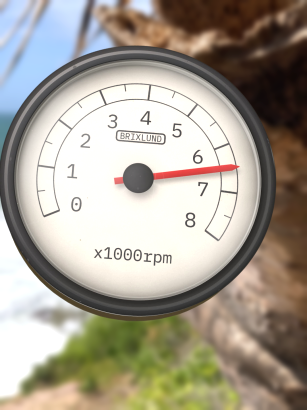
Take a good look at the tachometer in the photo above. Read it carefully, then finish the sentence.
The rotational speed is 6500 rpm
